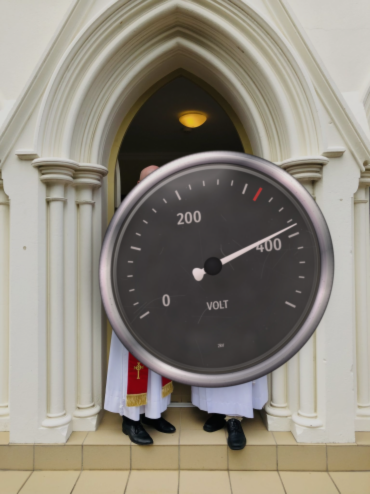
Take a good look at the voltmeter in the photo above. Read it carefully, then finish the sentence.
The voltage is 390 V
